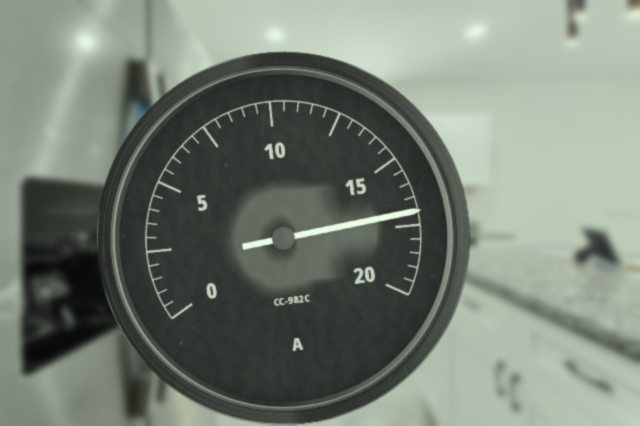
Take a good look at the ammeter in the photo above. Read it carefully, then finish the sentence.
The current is 17 A
